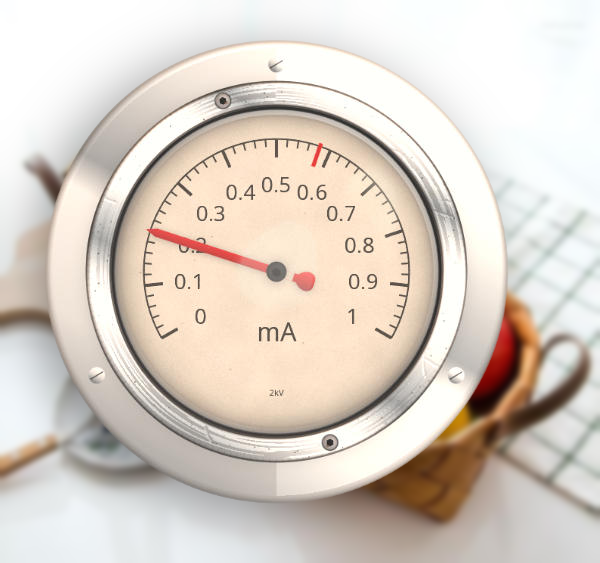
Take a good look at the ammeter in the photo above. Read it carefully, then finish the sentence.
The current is 0.2 mA
